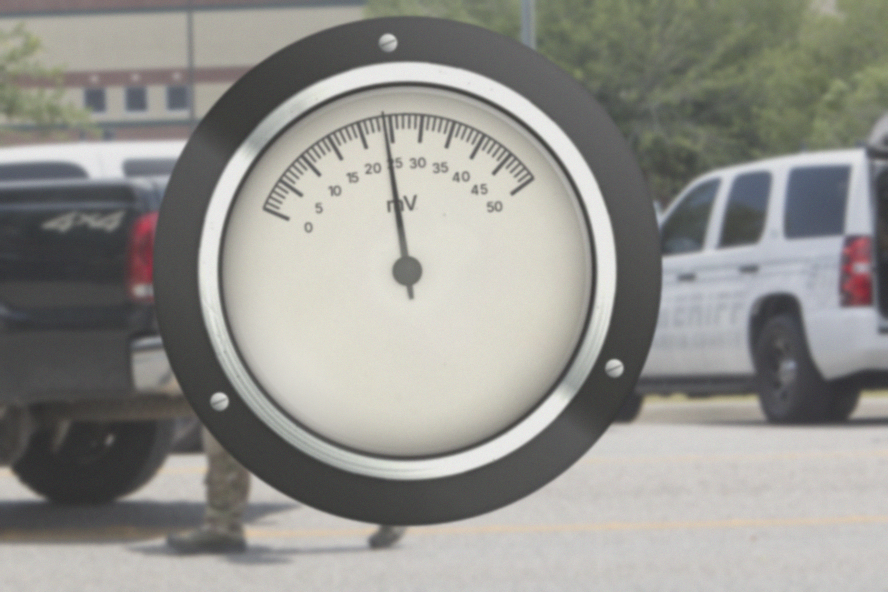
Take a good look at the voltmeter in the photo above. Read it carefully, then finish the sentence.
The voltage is 24 mV
